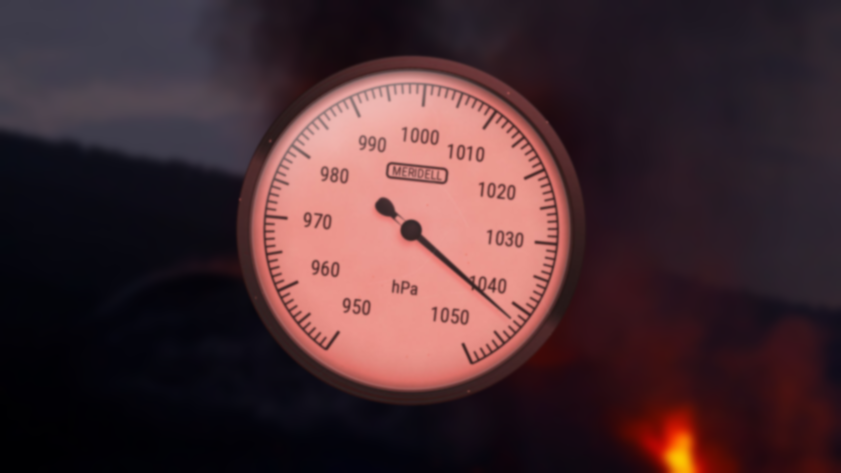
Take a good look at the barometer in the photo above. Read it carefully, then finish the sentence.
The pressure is 1042 hPa
